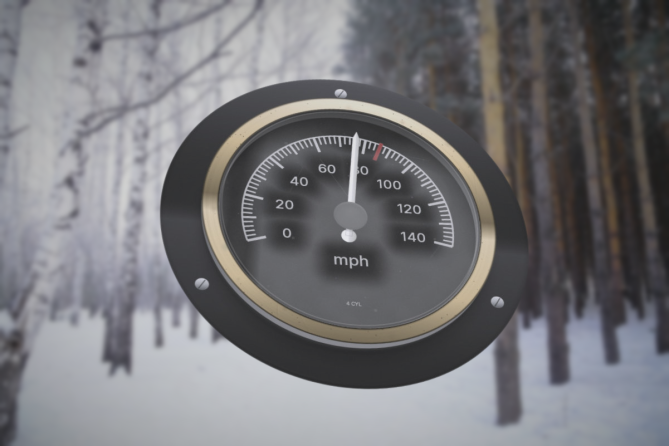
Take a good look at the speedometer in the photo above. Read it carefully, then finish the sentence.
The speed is 76 mph
